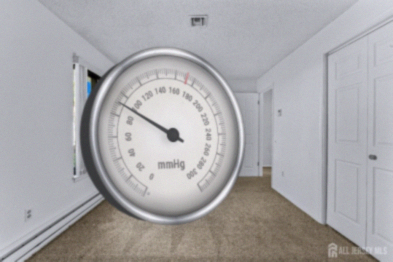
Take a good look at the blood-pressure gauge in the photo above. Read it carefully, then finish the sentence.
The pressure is 90 mmHg
